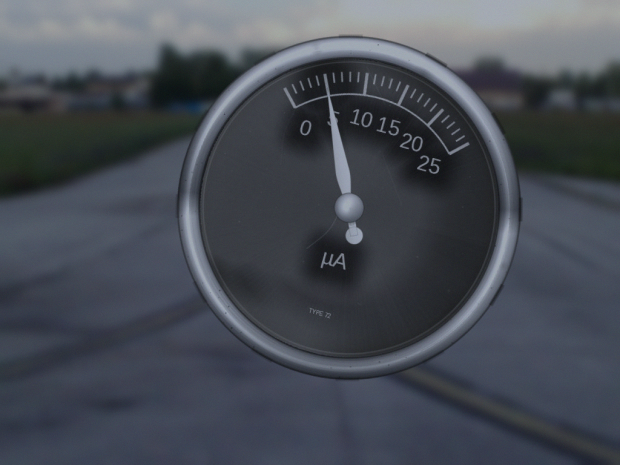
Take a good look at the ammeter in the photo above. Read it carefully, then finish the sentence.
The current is 5 µA
